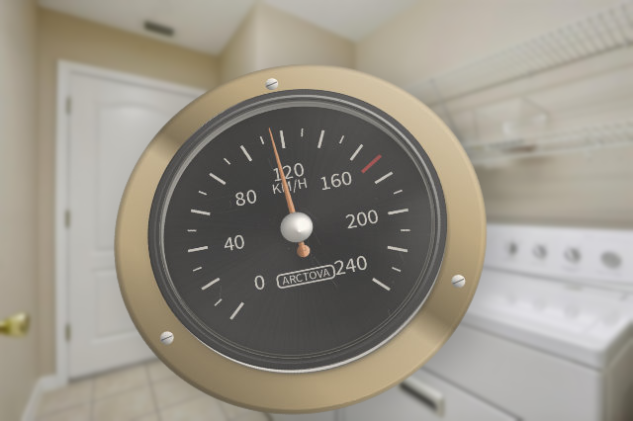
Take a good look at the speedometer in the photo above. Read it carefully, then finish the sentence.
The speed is 115 km/h
